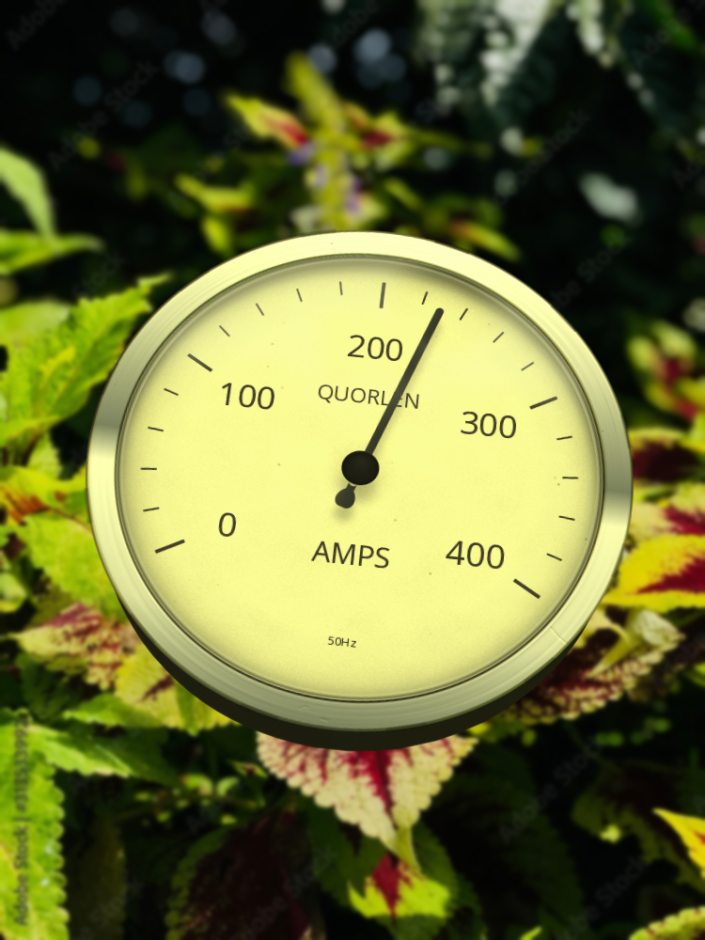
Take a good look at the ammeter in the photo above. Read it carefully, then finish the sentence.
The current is 230 A
